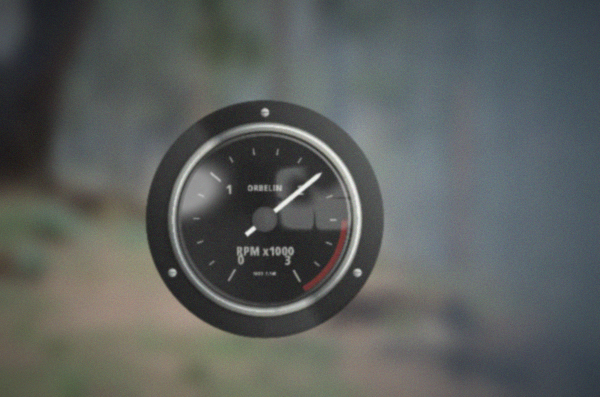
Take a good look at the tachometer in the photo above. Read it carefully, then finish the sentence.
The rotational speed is 2000 rpm
